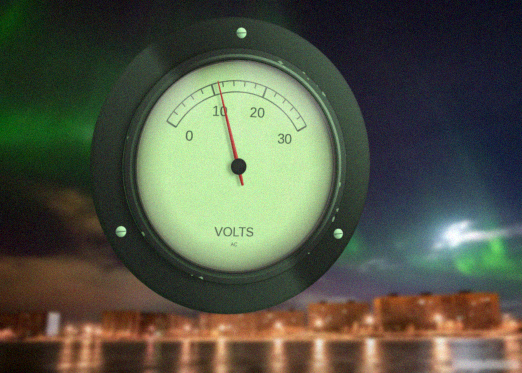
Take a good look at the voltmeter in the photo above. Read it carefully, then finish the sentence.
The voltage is 11 V
